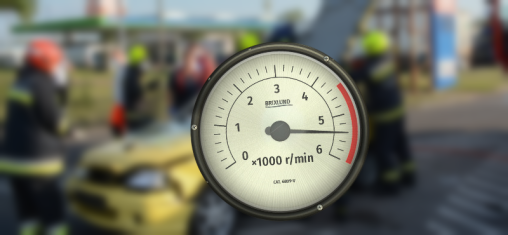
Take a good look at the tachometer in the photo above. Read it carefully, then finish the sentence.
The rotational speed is 5400 rpm
